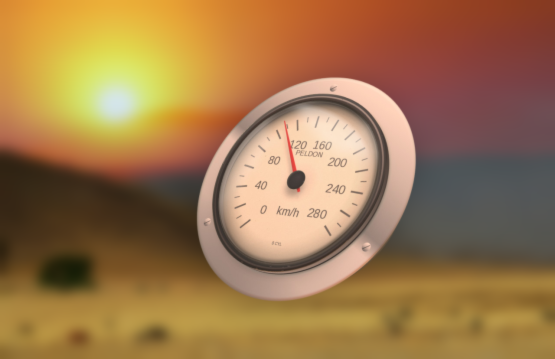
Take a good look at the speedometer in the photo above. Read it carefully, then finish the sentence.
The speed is 110 km/h
